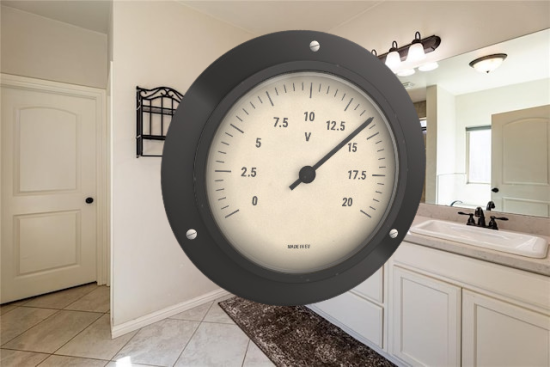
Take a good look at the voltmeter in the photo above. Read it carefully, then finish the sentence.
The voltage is 14 V
